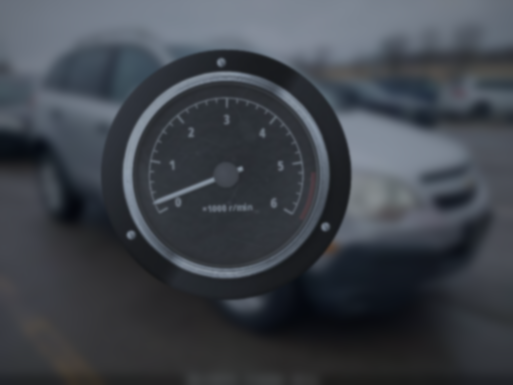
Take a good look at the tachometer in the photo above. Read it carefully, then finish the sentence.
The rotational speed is 200 rpm
